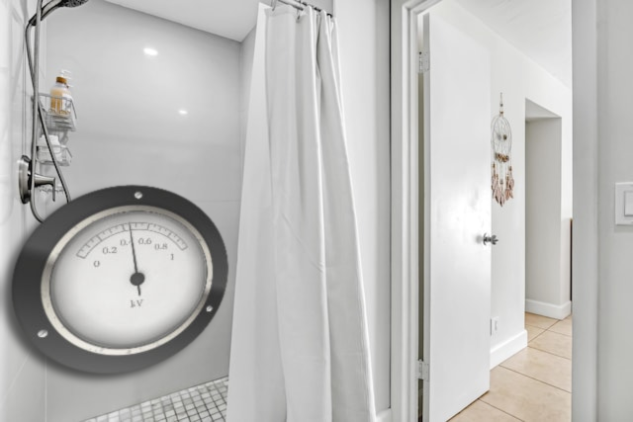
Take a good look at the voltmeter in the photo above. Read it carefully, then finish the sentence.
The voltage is 0.45 kV
